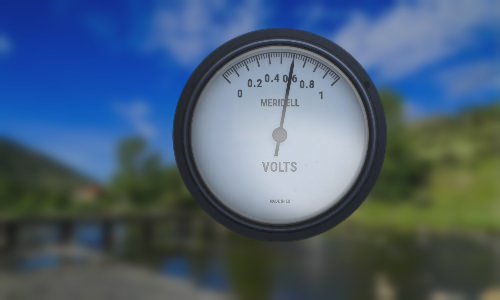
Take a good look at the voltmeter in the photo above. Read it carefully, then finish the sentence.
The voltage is 0.6 V
